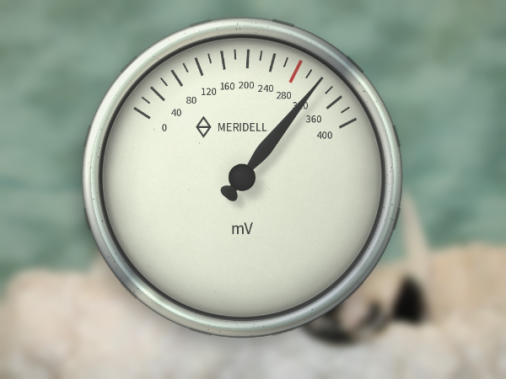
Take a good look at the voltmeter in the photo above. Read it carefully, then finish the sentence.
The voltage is 320 mV
